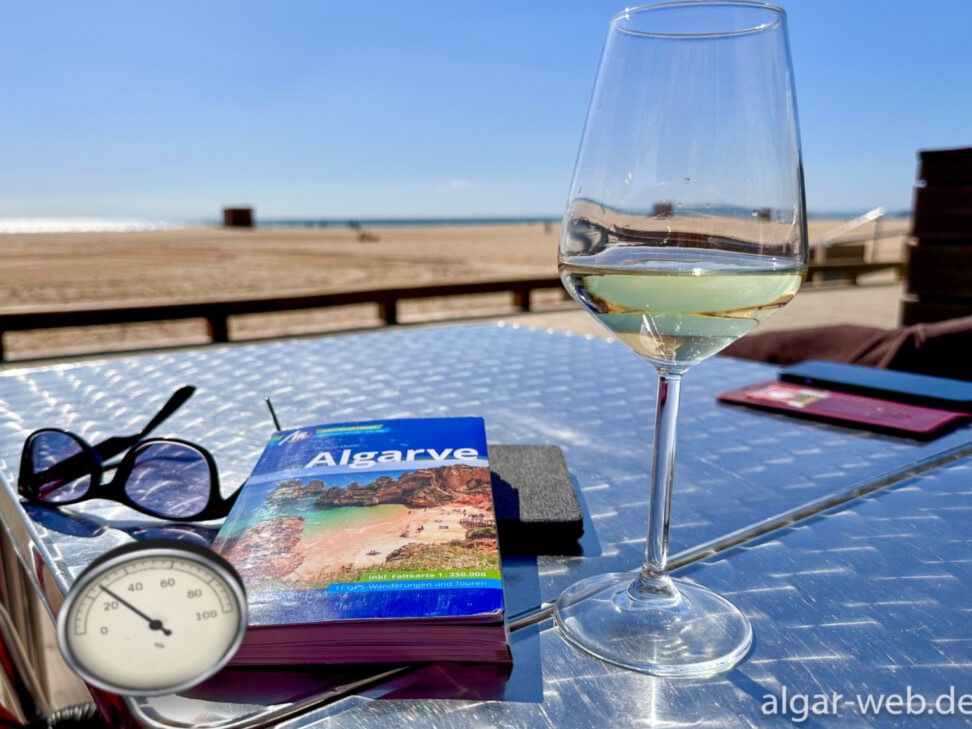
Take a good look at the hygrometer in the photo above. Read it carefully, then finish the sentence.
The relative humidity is 28 %
